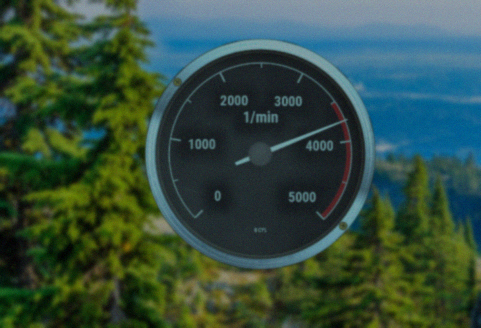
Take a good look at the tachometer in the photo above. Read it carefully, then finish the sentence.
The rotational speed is 3750 rpm
